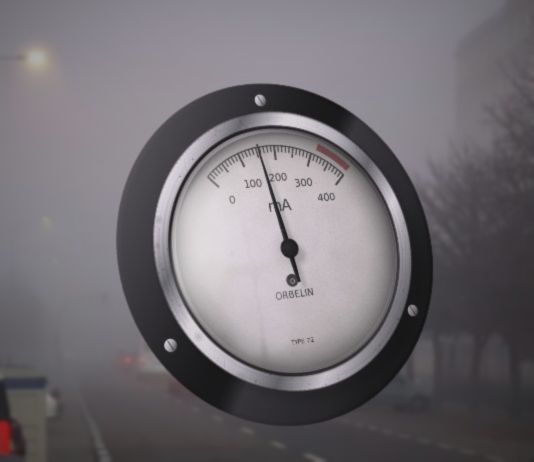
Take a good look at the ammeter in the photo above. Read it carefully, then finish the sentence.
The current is 150 mA
